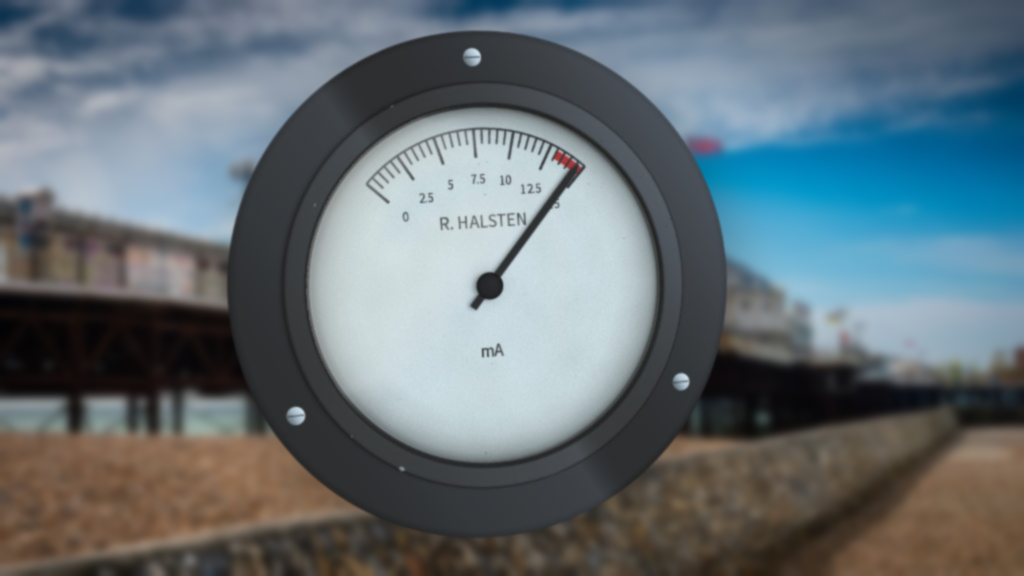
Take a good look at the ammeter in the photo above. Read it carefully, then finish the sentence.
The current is 14.5 mA
